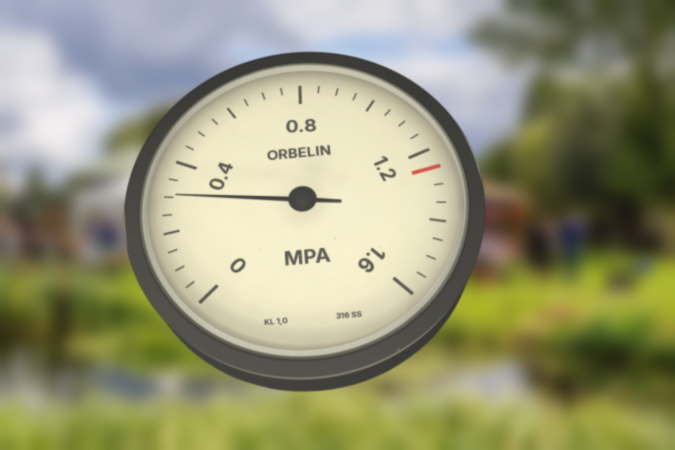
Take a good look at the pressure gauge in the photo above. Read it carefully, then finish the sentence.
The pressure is 0.3 MPa
